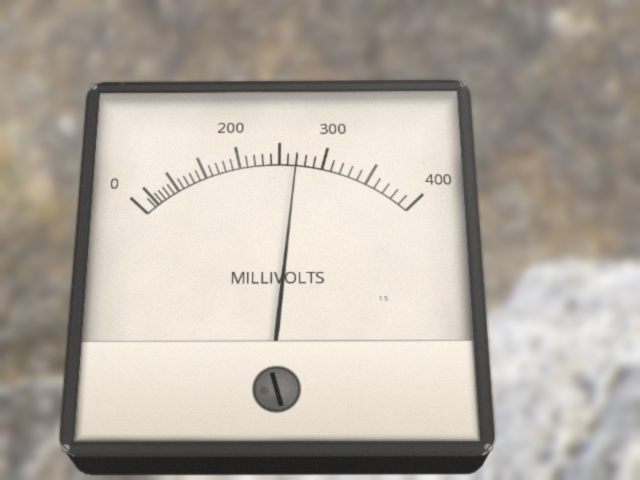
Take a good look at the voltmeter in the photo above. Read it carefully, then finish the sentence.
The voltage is 270 mV
